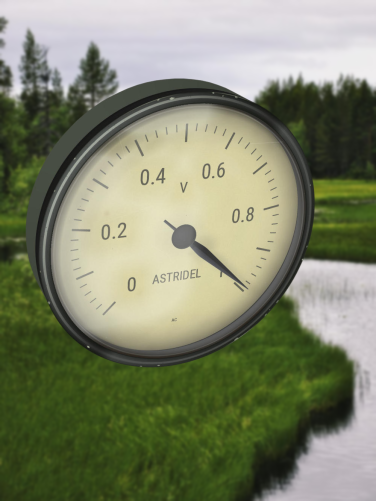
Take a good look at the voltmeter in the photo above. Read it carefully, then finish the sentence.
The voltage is 0.99 V
